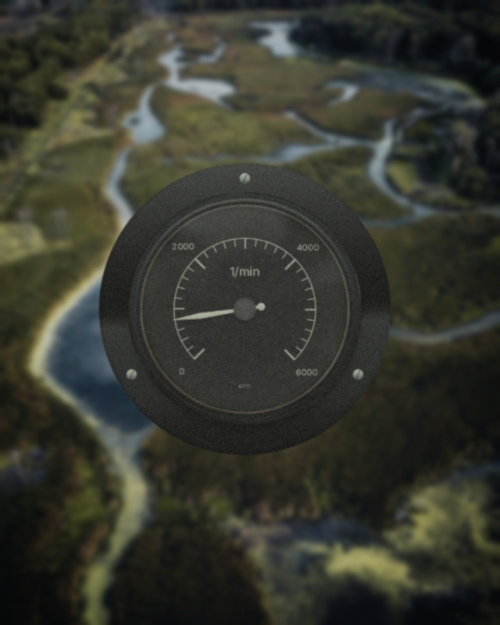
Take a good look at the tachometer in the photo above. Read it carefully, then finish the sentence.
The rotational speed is 800 rpm
